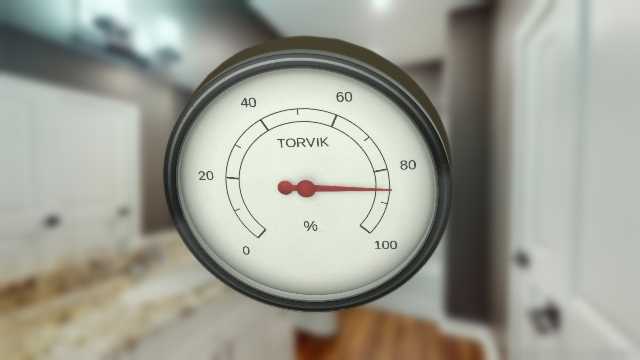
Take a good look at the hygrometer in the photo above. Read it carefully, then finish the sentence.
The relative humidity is 85 %
